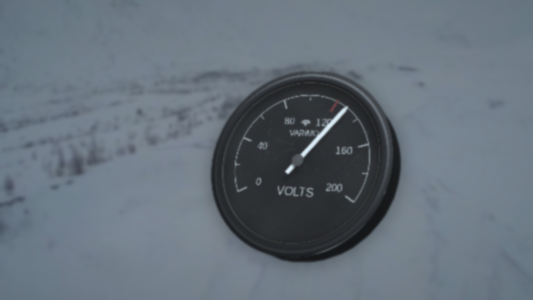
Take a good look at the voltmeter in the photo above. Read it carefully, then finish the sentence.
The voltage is 130 V
